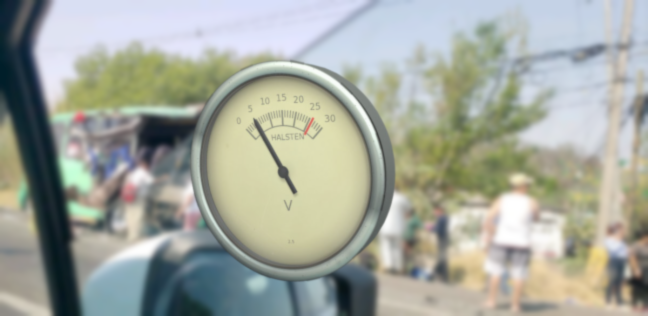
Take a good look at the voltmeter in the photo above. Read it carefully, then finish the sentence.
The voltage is 5 V
